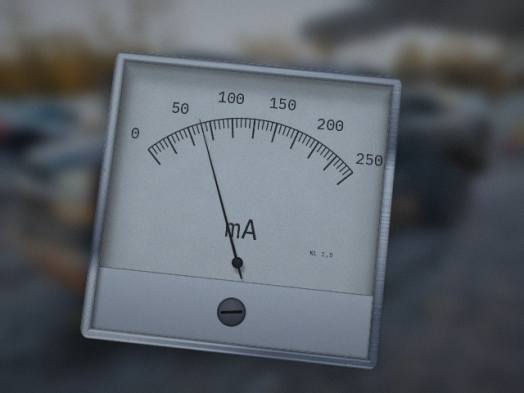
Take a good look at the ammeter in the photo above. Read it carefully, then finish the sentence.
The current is 65 mA
